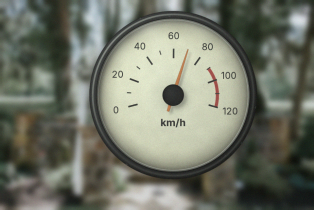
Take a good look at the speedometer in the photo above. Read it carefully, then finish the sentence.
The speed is 70 km/h
